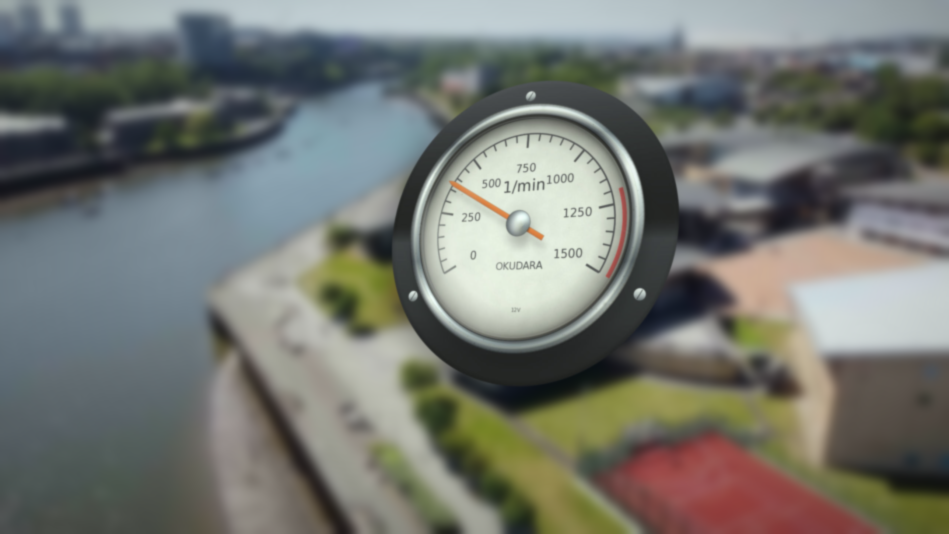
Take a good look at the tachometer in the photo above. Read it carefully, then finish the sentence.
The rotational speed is 375 rpm
